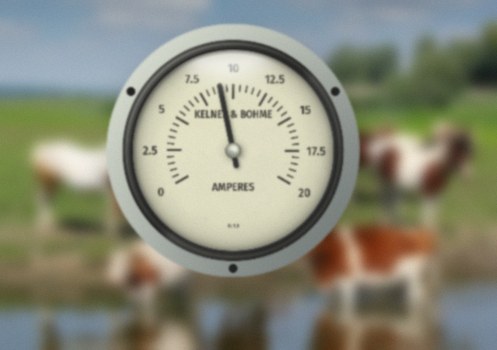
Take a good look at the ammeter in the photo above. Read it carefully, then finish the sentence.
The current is 9 A
